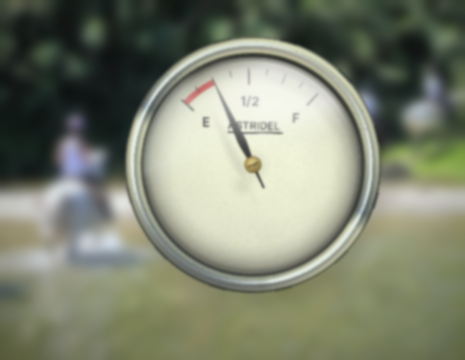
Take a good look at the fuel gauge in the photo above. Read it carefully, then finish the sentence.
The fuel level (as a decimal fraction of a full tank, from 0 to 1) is 0.25
